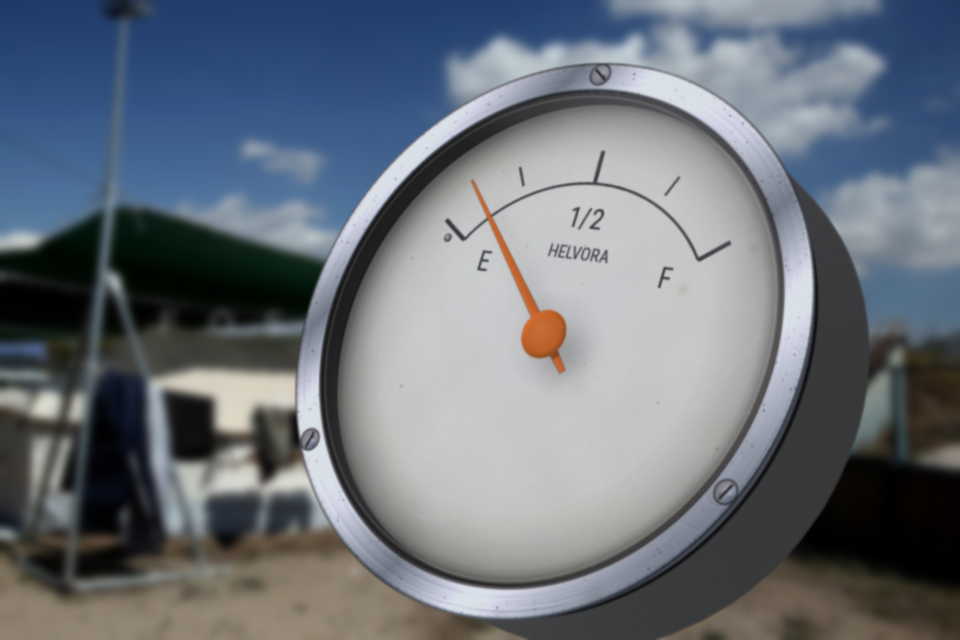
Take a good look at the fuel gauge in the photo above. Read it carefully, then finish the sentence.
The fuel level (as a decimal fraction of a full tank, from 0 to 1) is 0.125
